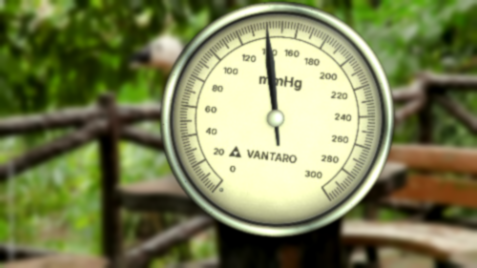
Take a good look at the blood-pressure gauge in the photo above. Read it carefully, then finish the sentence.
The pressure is 140 mmHg
